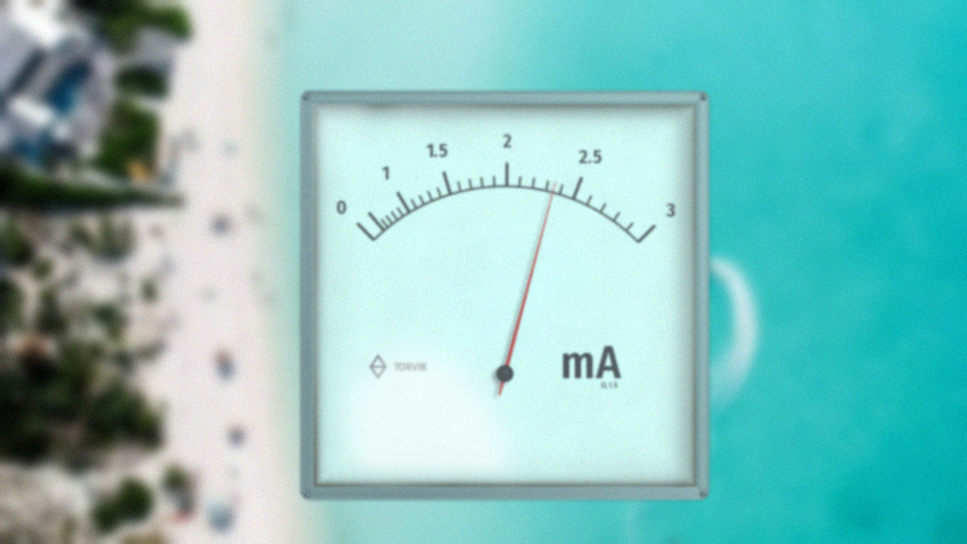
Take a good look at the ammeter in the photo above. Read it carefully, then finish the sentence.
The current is 2.35 mA
